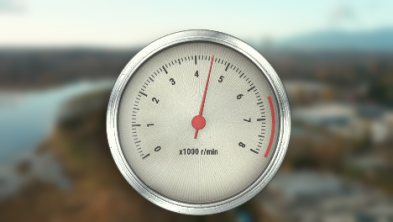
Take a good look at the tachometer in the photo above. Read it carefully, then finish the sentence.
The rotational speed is 4500 rpm
